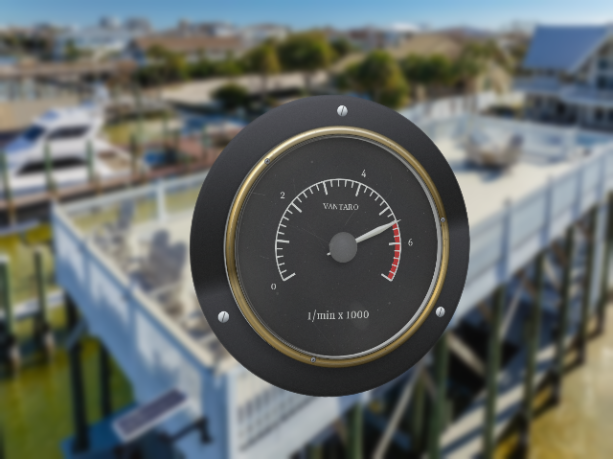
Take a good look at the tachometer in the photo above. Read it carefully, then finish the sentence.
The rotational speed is 5400 rpm
